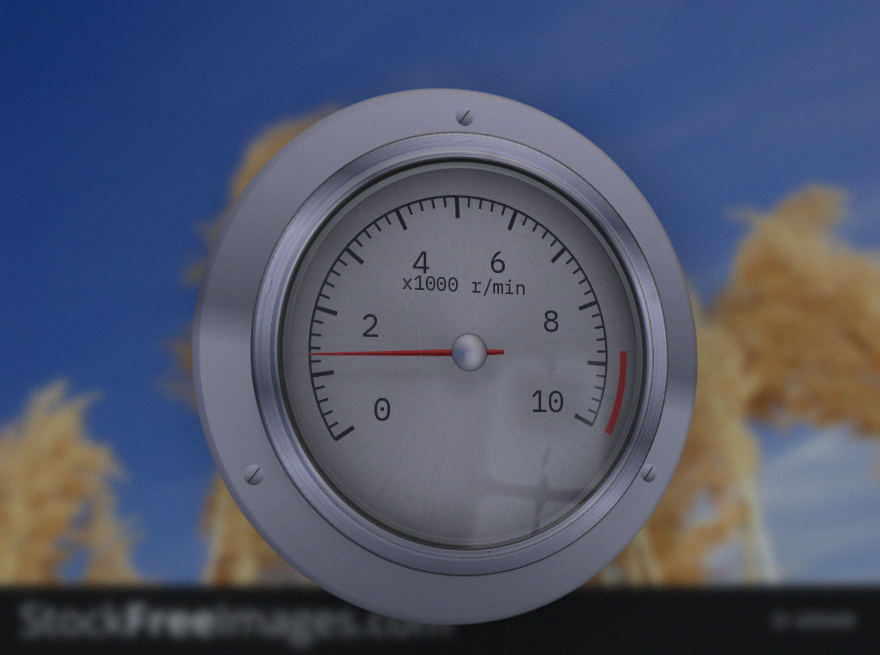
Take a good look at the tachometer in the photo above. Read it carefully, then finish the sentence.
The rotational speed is 1300 rpm
